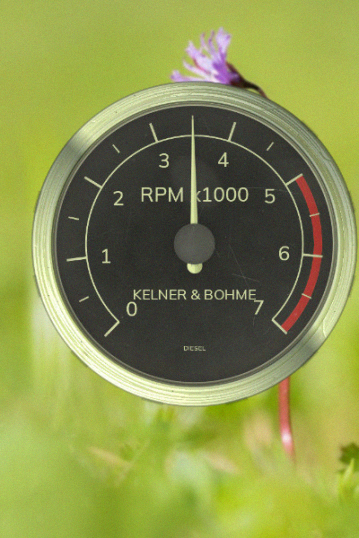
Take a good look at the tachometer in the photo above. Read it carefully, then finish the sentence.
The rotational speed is 3500 rpm
